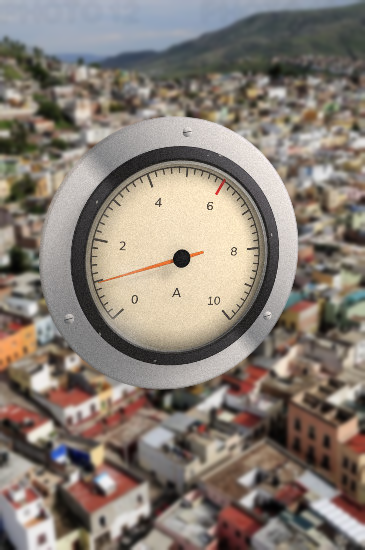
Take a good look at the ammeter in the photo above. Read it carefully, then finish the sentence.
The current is 1 A
